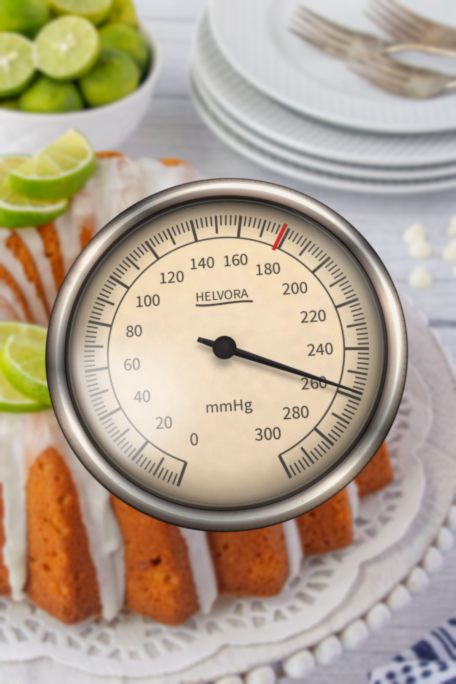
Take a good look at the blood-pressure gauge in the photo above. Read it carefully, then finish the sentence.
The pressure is 258 mmHg
